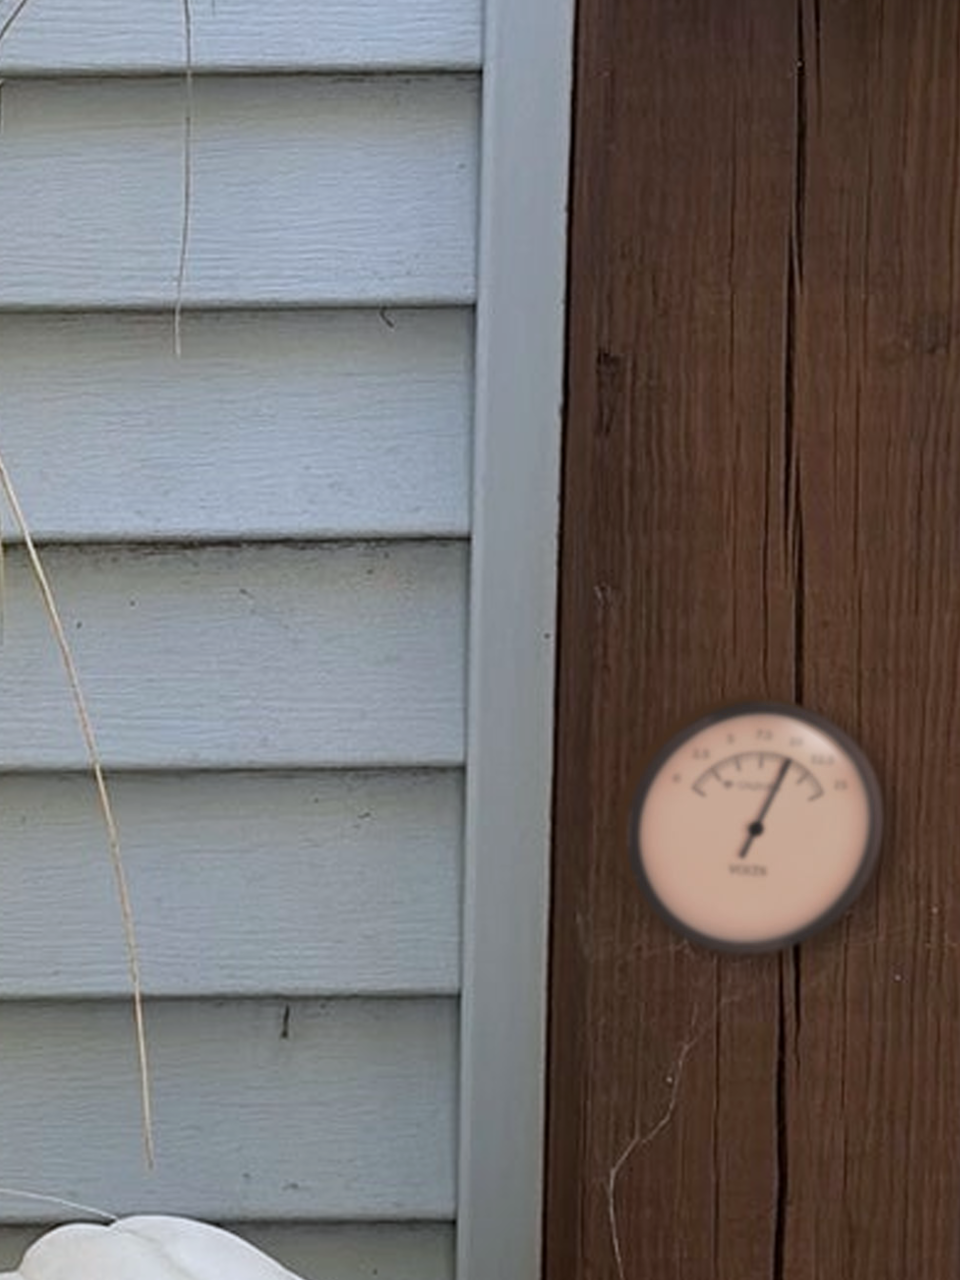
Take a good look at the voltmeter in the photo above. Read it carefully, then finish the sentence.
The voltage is 10 V
